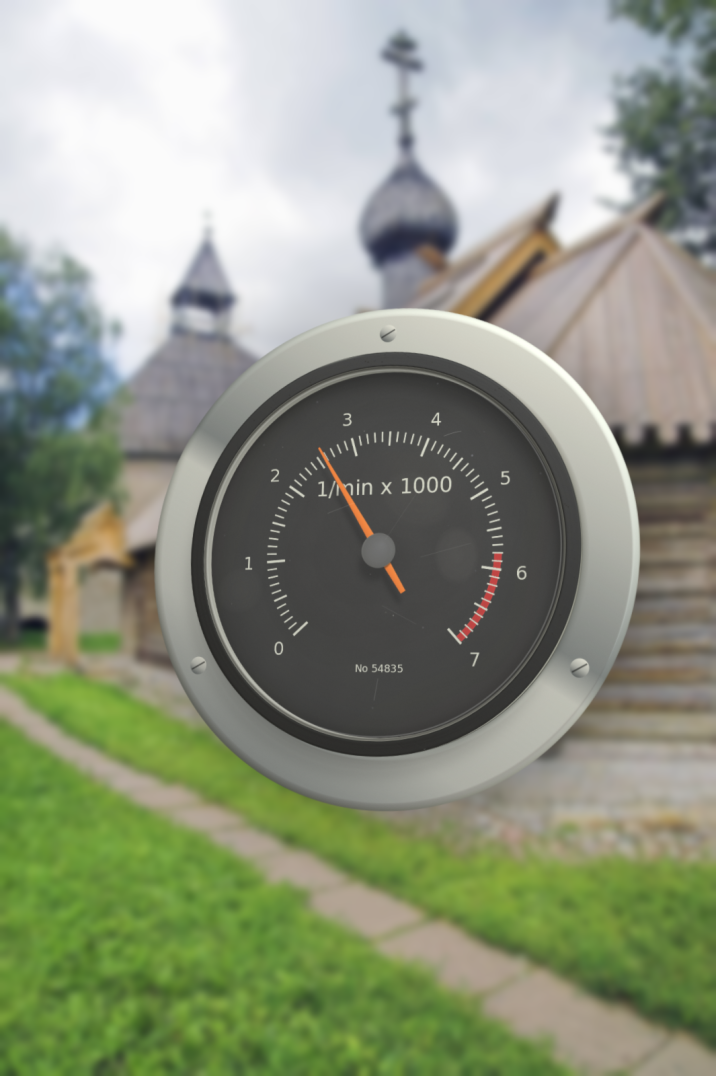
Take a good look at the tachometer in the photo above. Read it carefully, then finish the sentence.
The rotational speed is 2600 rpm
